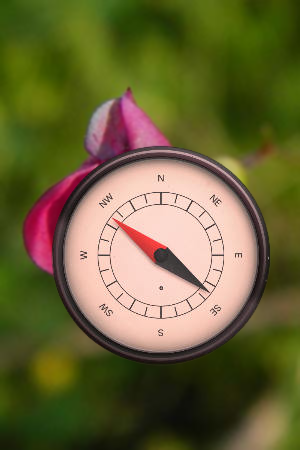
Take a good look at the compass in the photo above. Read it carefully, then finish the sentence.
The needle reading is 307.5 °
